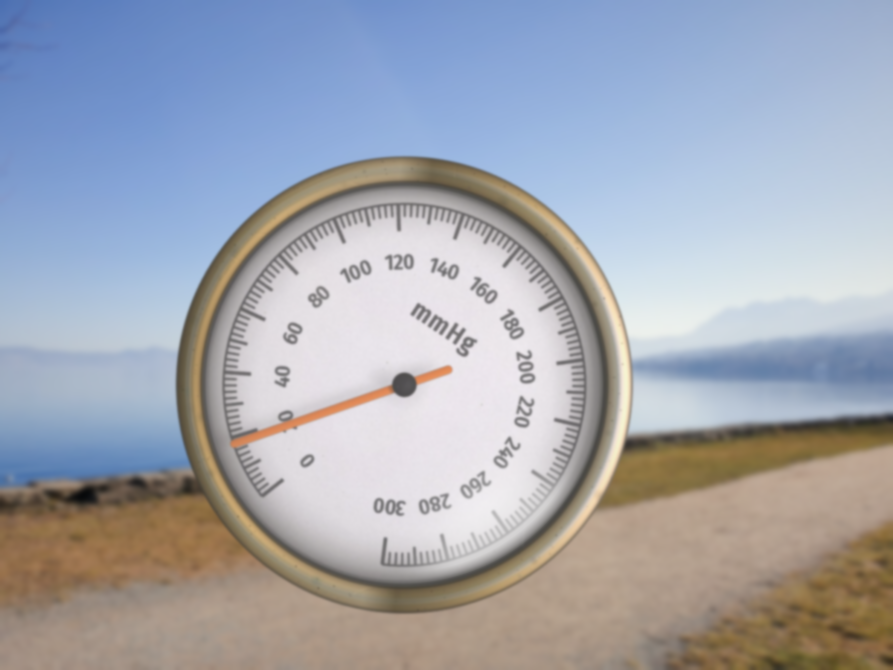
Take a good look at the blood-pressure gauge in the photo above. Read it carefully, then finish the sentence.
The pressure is 18 mmHg
